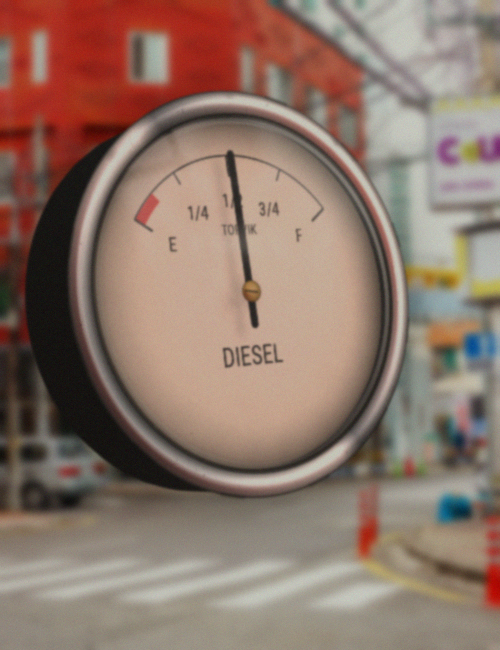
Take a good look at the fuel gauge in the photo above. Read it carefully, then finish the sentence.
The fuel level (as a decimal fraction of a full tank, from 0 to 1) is 0.5
